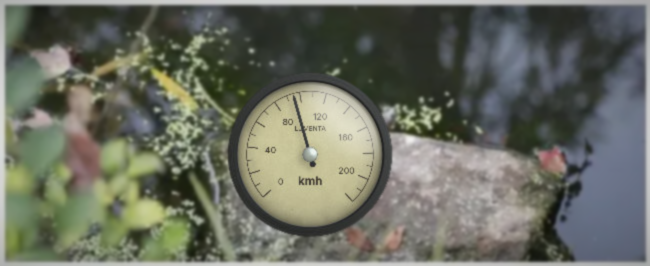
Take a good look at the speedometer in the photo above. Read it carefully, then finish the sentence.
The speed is 95 km/h
